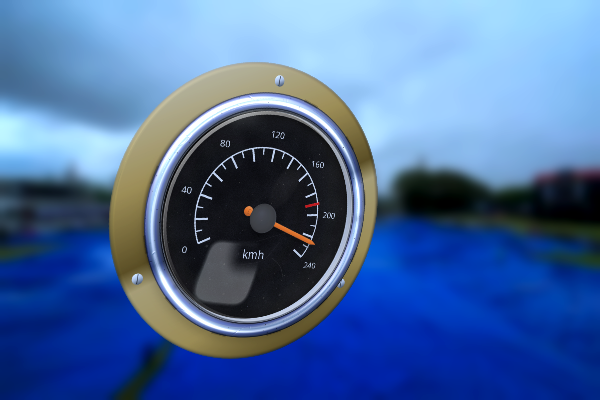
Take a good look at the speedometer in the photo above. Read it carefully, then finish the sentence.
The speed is 225 km/h
